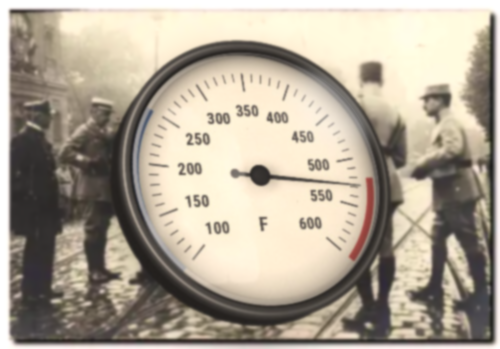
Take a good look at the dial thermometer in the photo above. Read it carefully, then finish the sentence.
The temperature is 530 °F
